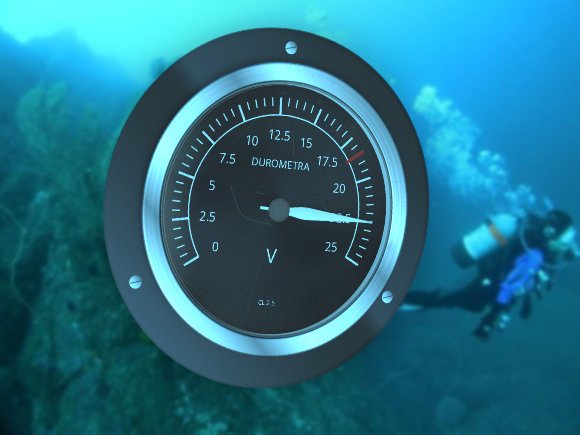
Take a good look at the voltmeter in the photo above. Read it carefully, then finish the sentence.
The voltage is 22.5 V
